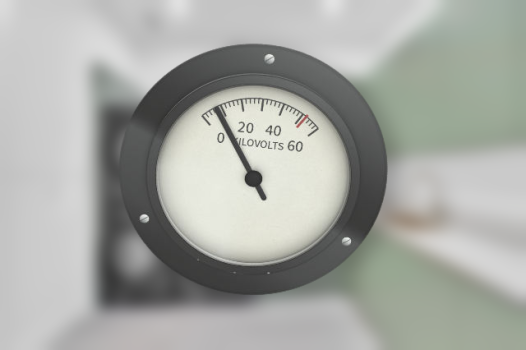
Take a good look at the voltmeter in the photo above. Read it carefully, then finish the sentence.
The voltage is 8 kV
